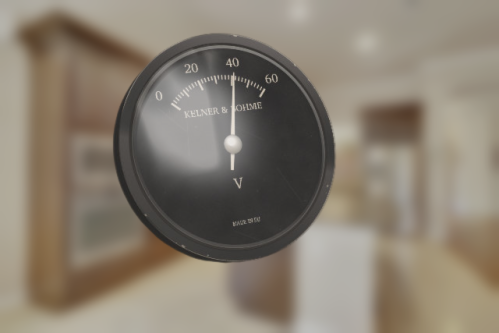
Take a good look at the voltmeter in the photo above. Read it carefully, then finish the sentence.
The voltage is 40 V
